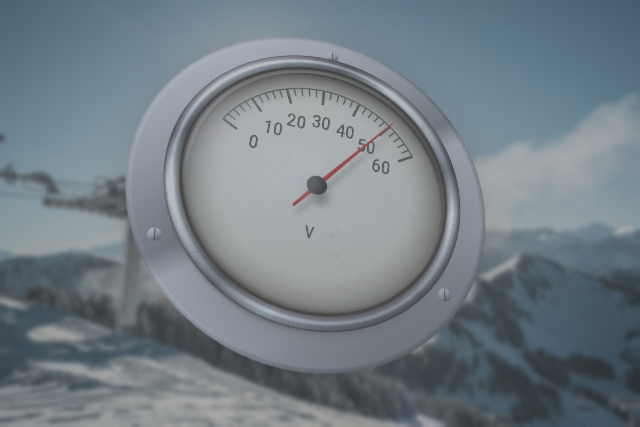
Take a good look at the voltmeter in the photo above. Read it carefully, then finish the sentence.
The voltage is 50 V
